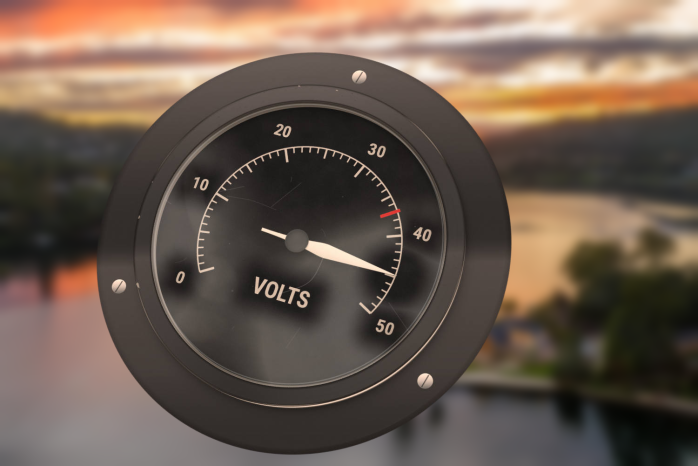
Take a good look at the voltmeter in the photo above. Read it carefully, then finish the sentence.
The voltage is 45 V
